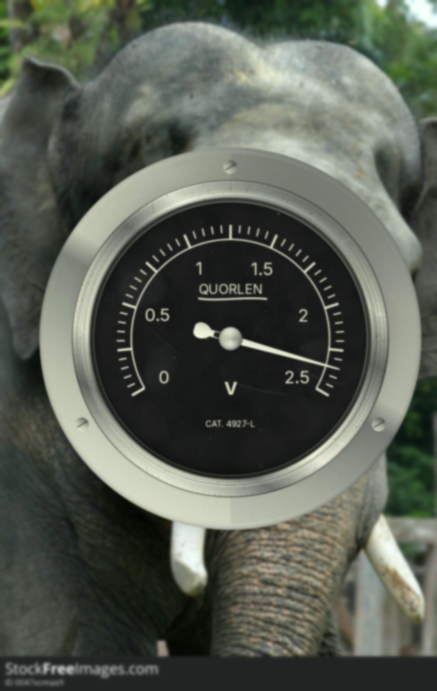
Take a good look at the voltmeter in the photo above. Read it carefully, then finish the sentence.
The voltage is 2.35 V
